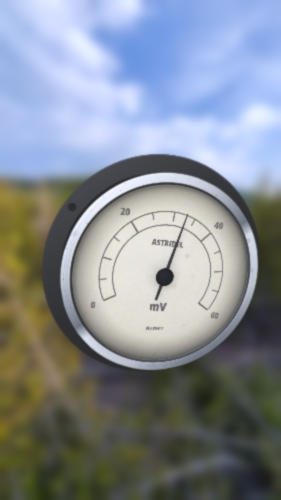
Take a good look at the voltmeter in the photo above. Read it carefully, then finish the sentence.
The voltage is 32.5 mV
